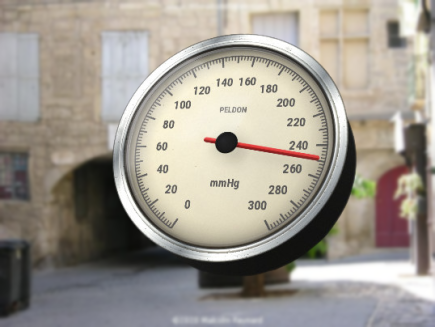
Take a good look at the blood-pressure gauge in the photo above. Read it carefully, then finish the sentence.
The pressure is 250 mmHg
